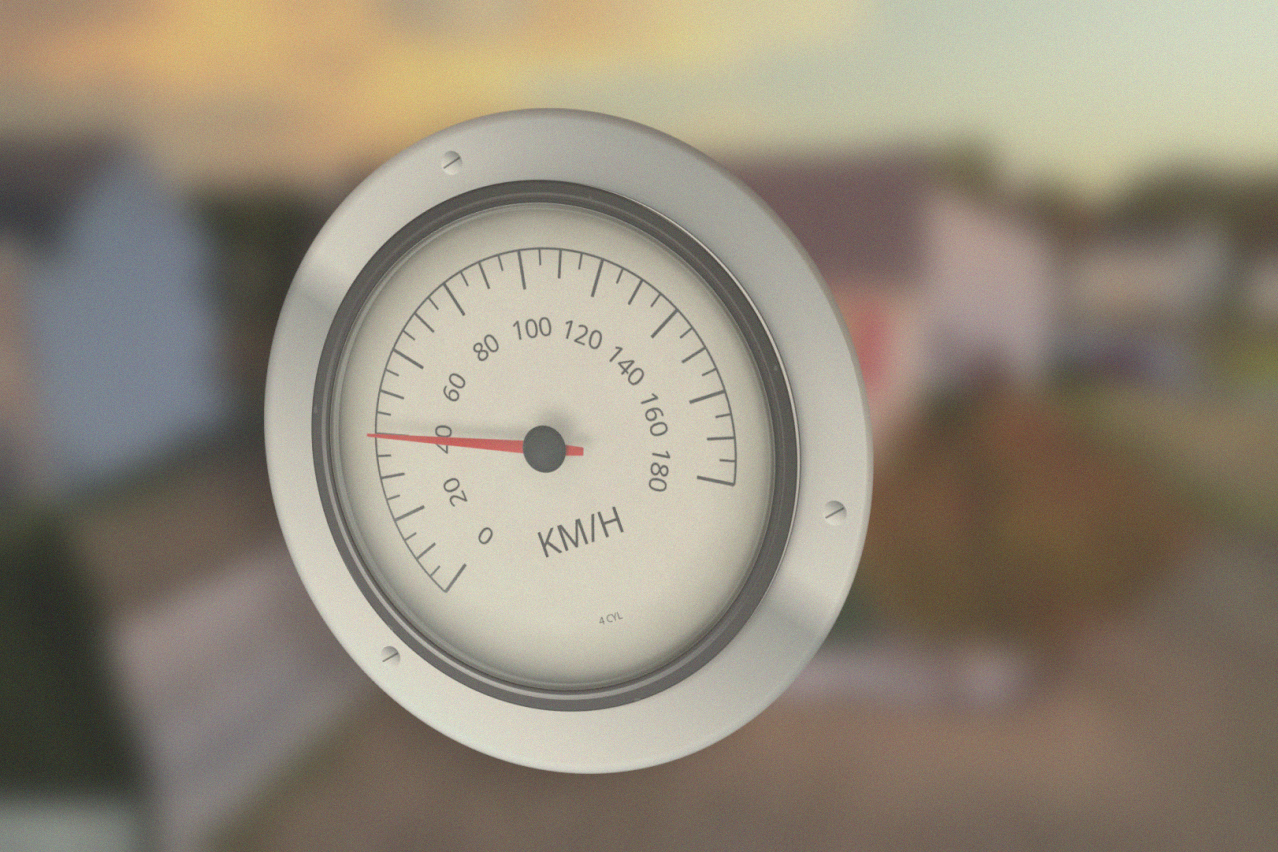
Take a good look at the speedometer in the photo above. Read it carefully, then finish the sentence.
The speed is 40 km/h
